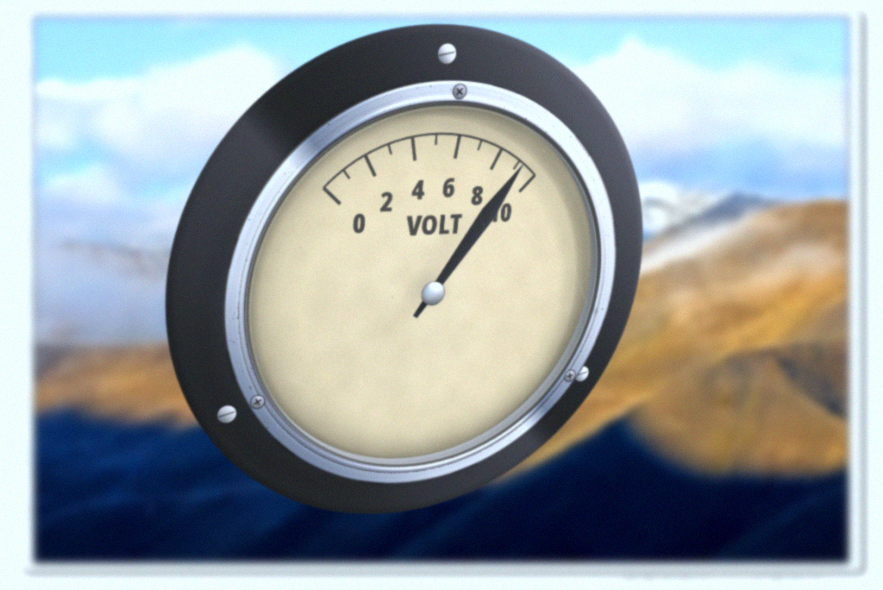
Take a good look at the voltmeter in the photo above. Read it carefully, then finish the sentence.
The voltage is 9 V
